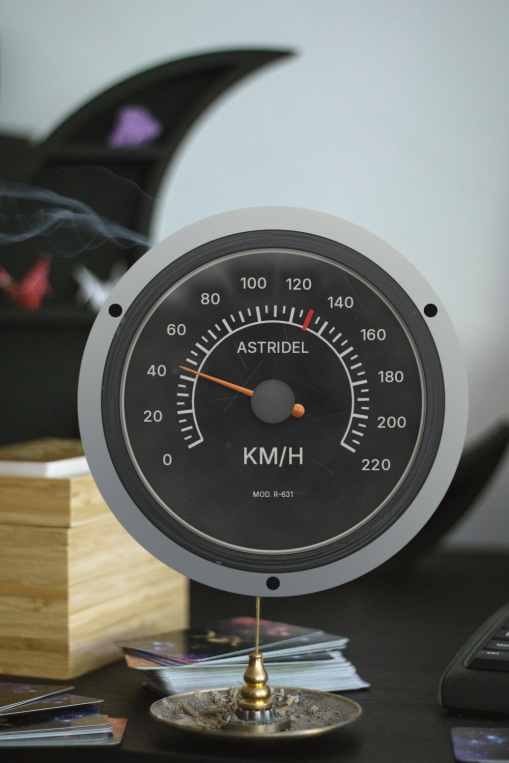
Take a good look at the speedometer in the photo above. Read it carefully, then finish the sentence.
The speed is 45 km/h
